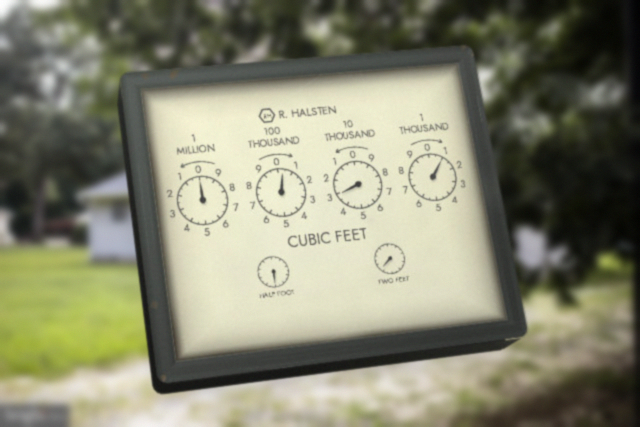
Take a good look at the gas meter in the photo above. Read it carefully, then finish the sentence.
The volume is 3100 ft³
